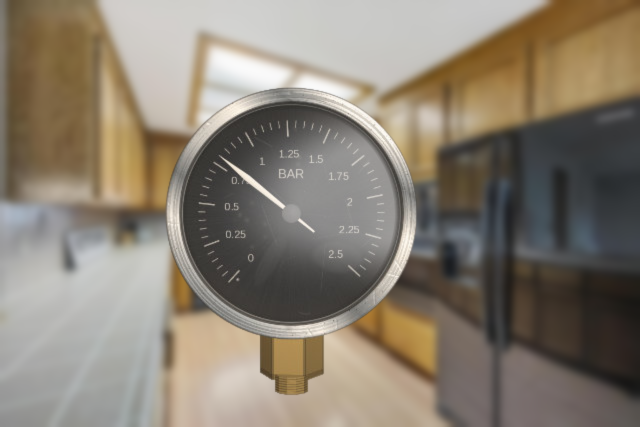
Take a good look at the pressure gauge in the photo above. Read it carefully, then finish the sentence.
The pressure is 0.8 bar
